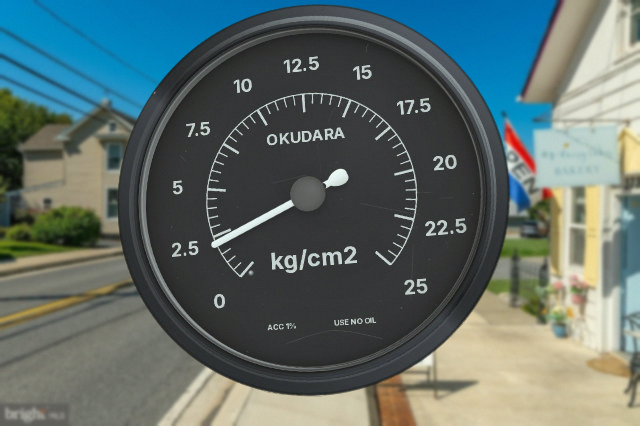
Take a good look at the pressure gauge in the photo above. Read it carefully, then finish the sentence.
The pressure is 2 kg/cm²
